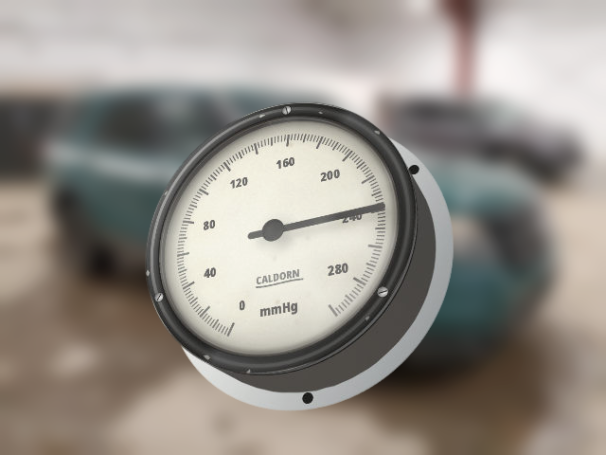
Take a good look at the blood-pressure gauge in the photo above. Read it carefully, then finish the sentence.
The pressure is 240 mmHg
